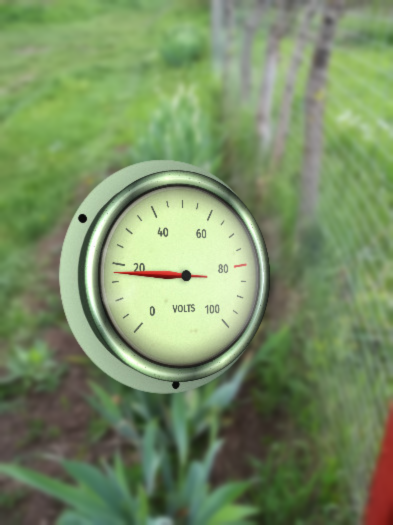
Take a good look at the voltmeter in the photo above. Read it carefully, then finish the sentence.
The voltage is 17.5 V
